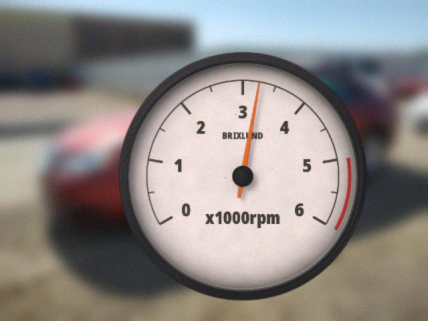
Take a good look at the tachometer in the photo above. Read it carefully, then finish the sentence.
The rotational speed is 3250 rpm
